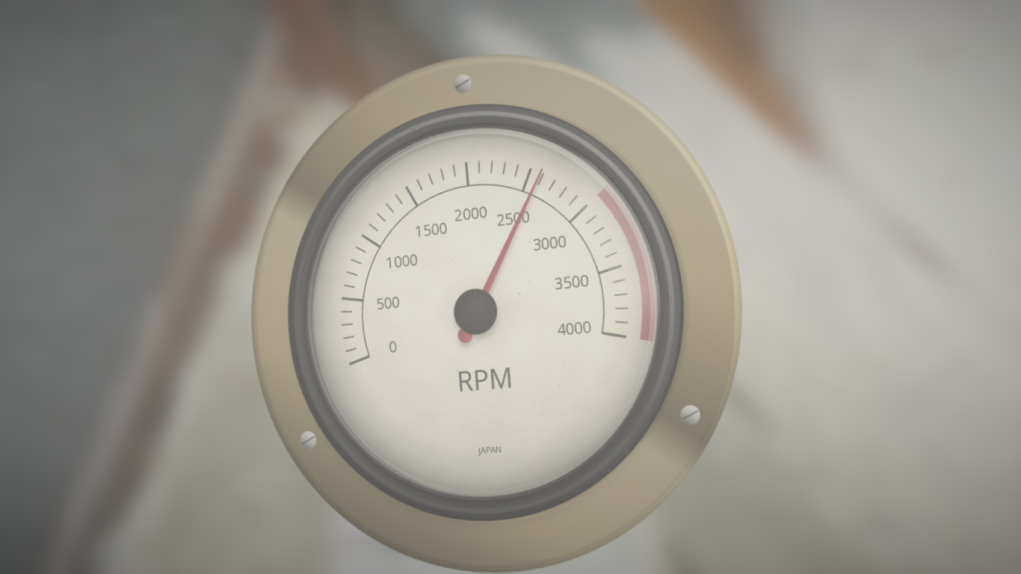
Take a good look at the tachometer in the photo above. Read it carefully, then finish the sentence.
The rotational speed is 2600 rpm
